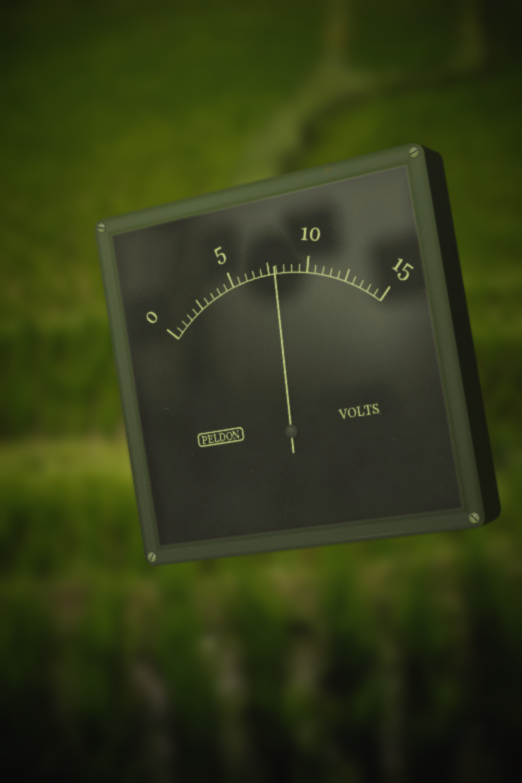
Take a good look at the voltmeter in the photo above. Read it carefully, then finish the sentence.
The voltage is 8 V
